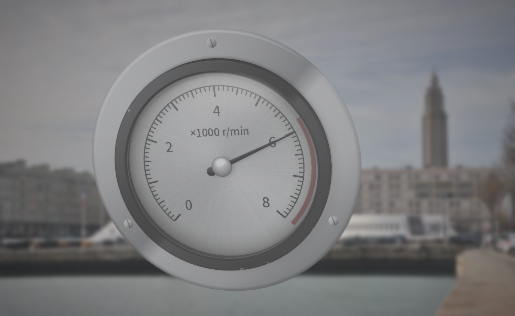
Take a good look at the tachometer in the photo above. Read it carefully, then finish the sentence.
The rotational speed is 6000 rpm
